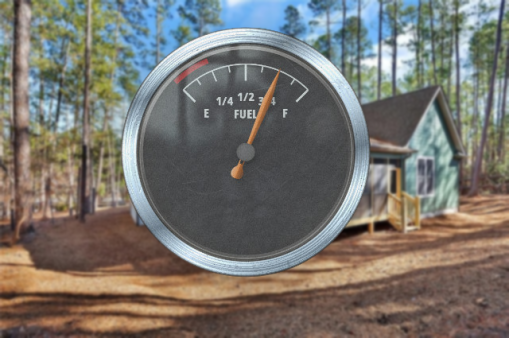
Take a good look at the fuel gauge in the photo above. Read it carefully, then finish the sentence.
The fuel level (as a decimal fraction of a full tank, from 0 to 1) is 0.75
